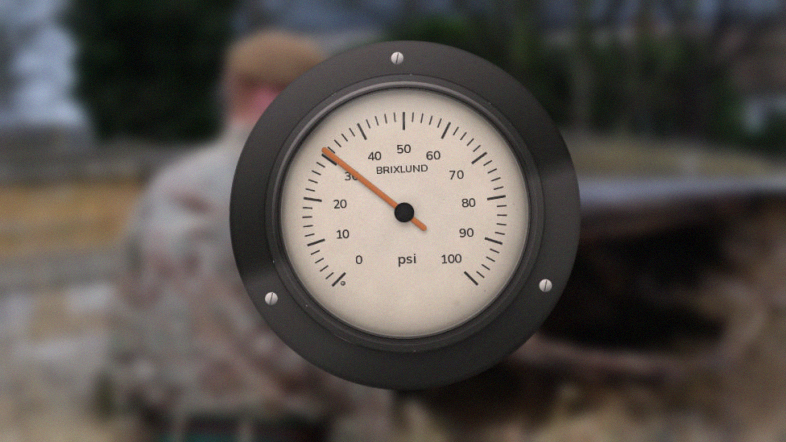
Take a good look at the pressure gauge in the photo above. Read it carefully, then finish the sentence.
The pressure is 31 psi
